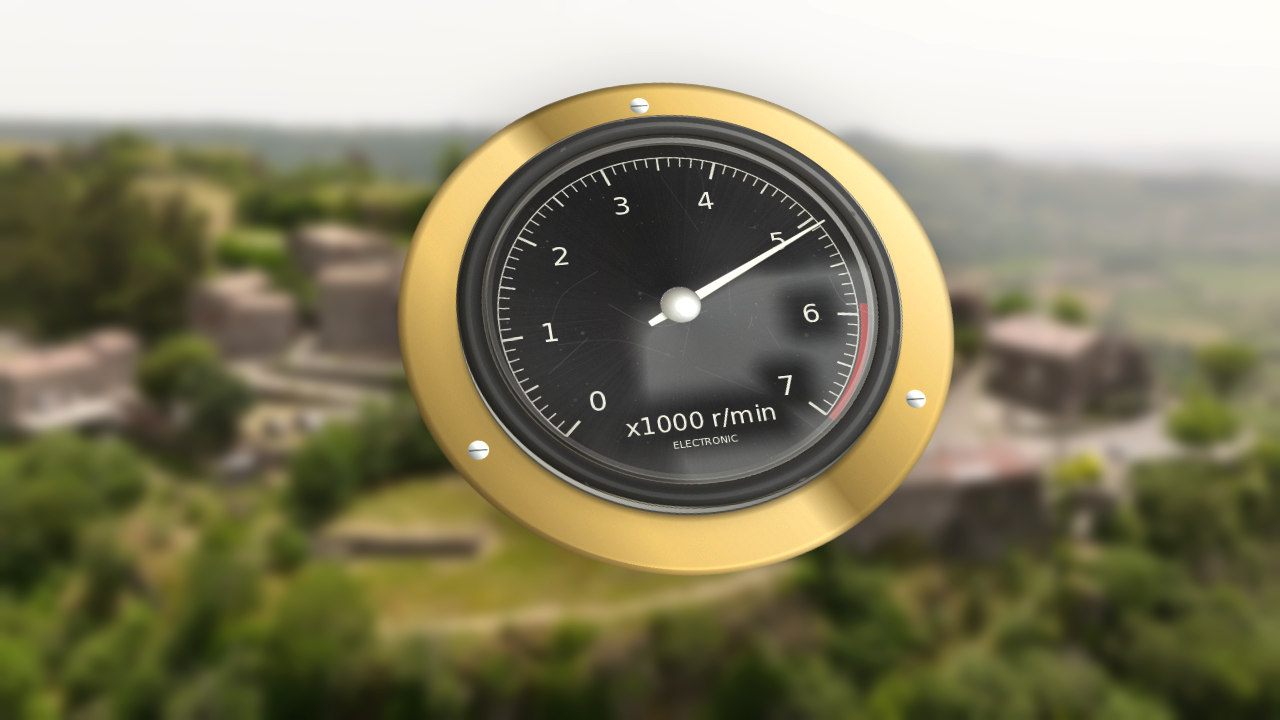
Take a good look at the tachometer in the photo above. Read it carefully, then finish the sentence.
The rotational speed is 5100 rpm
